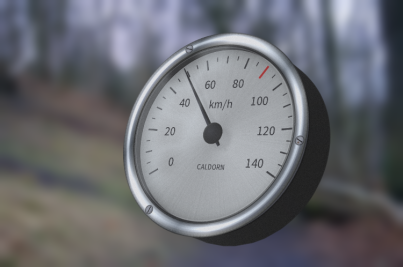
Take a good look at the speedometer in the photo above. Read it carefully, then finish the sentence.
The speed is 50 km/h
